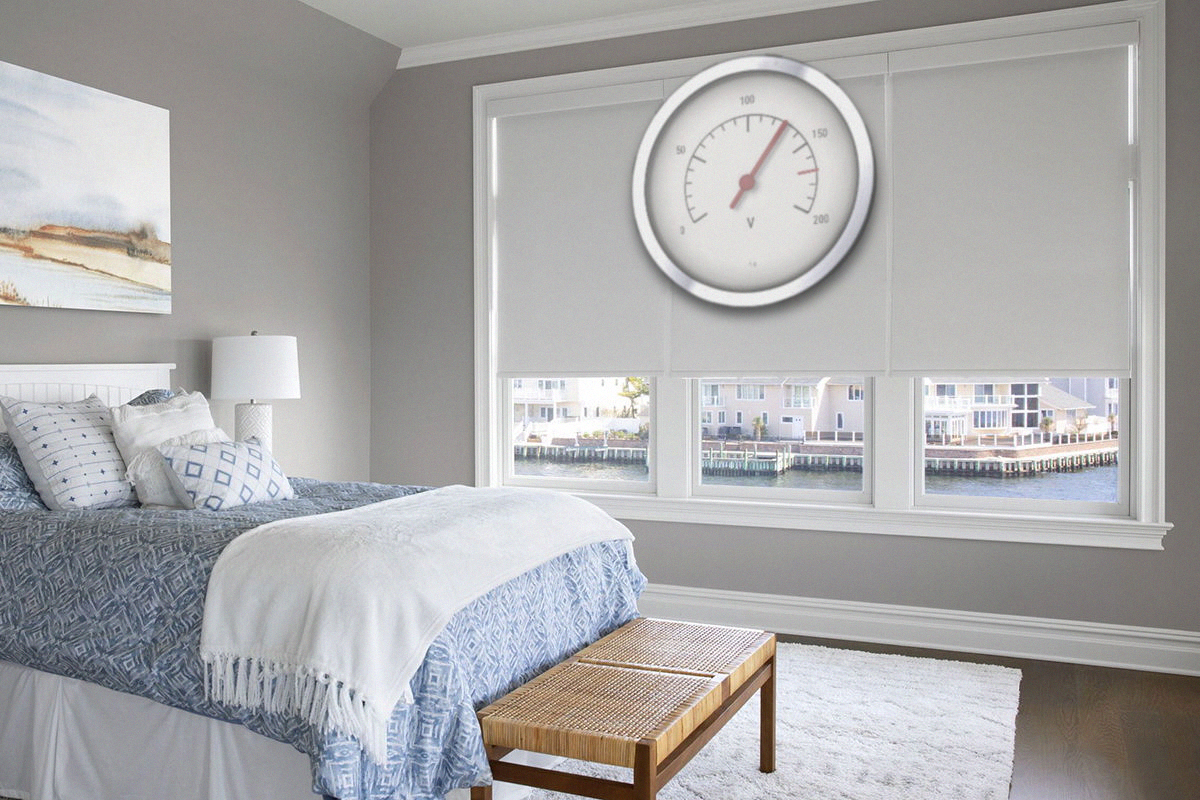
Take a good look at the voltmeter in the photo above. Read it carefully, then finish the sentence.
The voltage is 130 V
